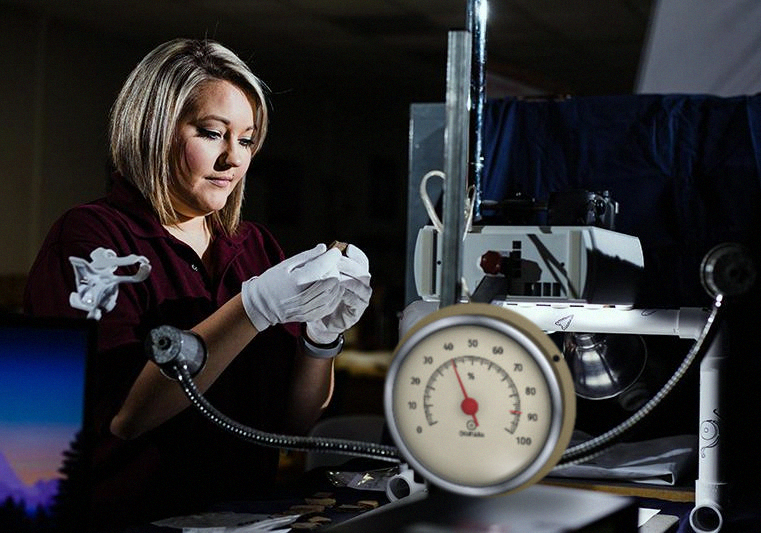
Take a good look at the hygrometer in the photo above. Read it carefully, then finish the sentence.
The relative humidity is 40 %
